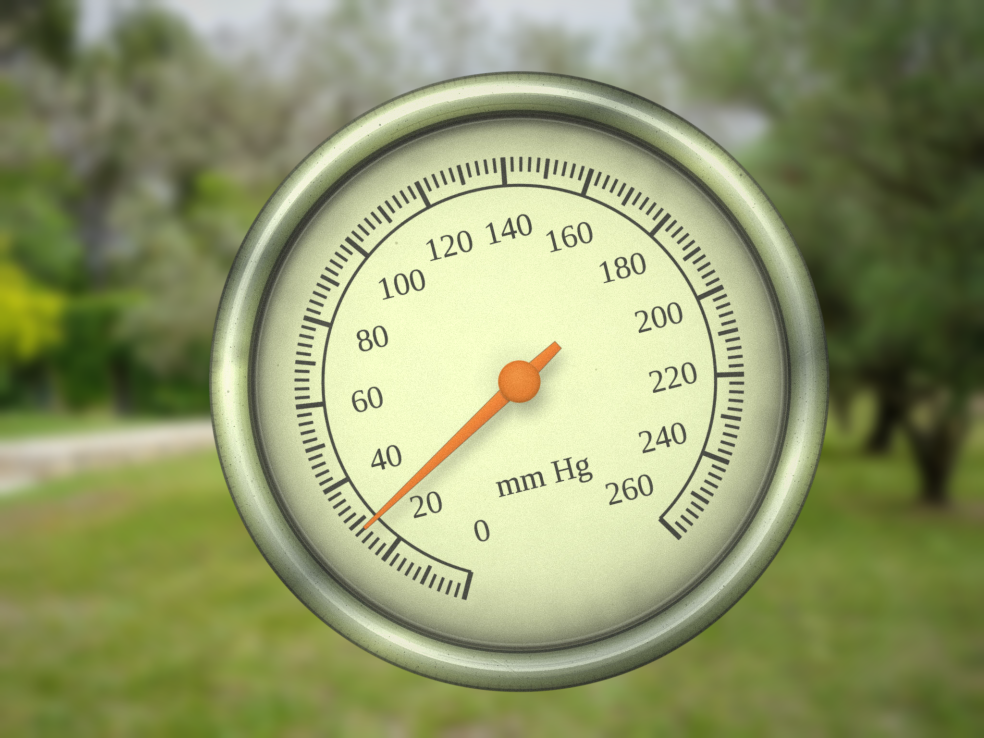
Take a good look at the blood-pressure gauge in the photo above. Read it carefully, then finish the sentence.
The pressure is 28 mmHg
